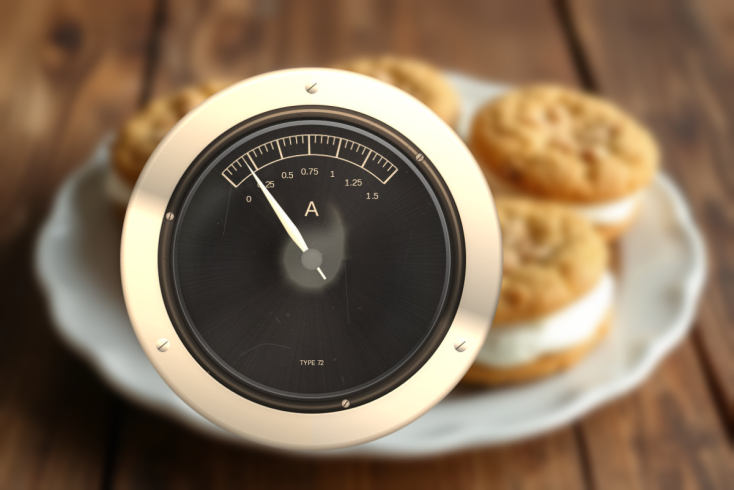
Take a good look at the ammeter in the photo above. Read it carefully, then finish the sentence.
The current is 0.2 A
